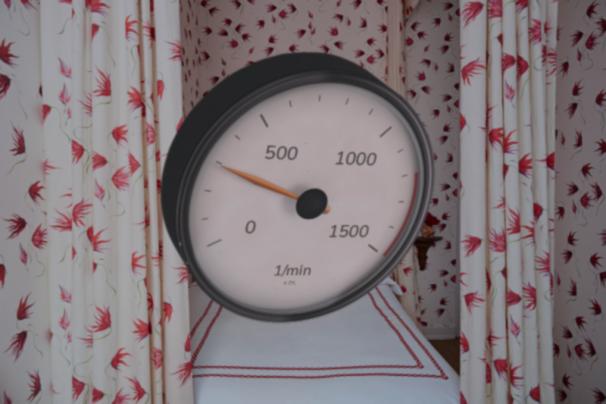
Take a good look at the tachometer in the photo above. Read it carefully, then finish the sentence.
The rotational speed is 300 rpm
